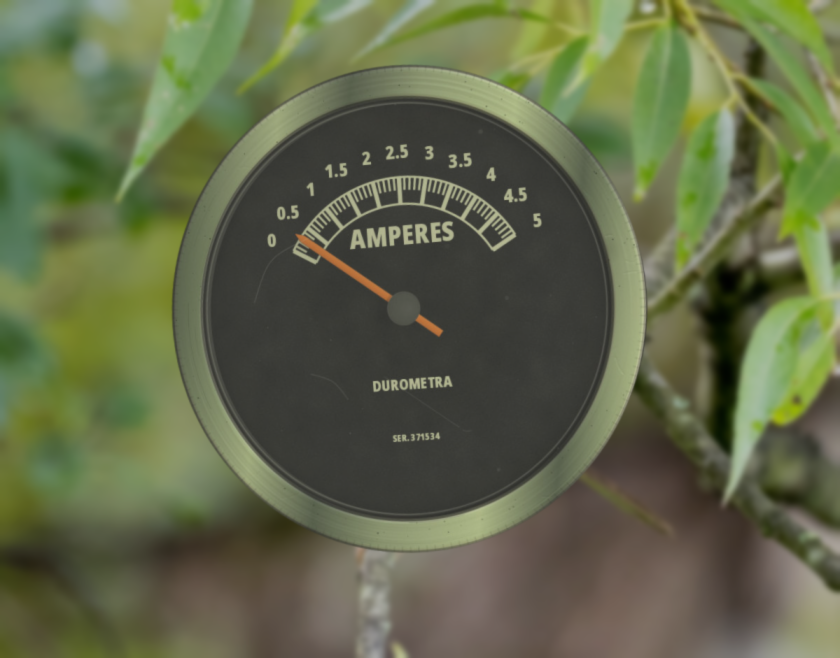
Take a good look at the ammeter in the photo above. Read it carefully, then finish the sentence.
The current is 0.3 A
